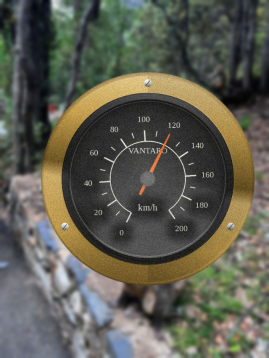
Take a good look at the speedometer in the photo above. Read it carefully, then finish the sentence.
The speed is 120 km/h
